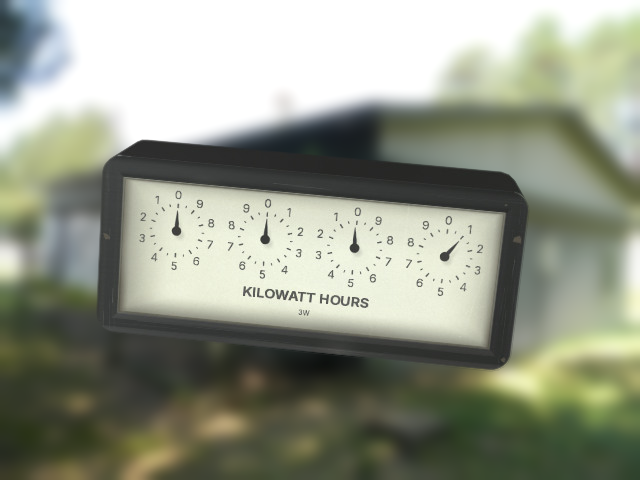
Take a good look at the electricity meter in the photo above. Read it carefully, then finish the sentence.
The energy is 1 kWh
